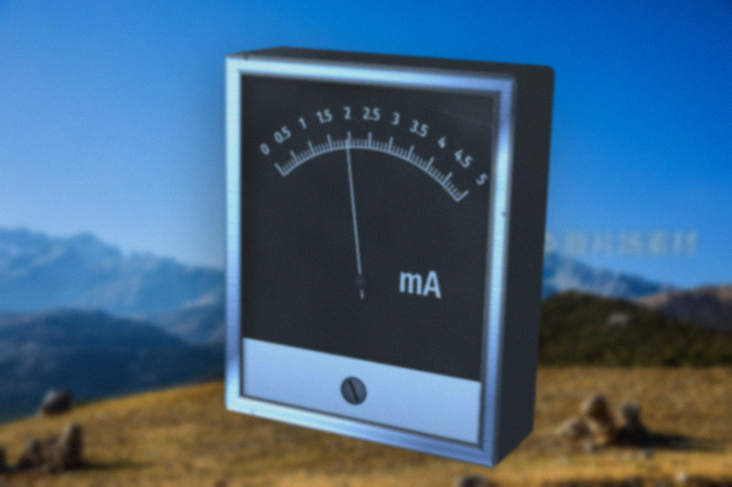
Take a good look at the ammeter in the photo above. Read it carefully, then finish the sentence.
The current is 2 mA
